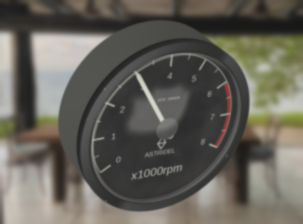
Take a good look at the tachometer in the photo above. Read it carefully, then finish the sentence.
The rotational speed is 3000 rpm
